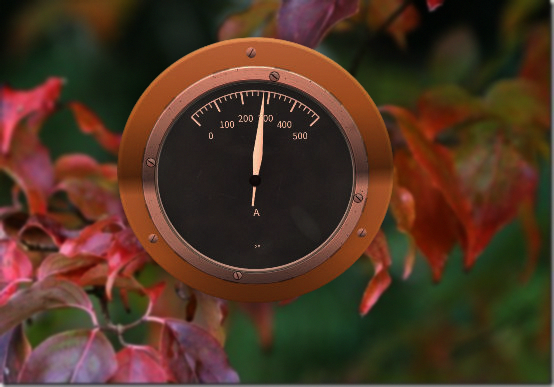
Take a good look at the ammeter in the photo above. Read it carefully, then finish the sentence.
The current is 280 A
